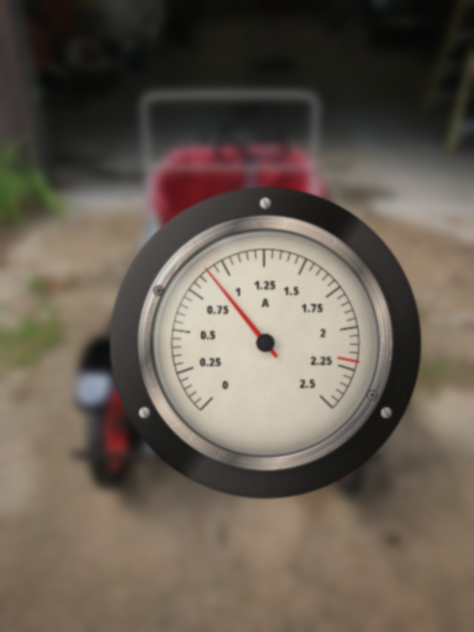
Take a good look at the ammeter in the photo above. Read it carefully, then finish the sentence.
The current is 0.9 A
